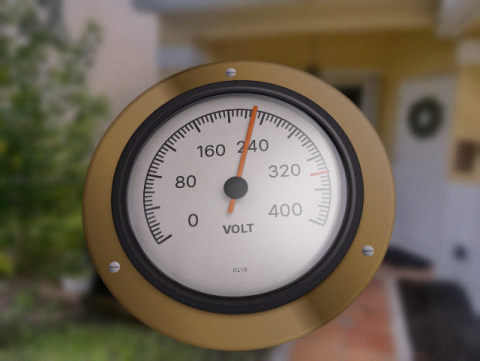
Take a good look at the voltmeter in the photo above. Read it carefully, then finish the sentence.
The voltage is 230 V
